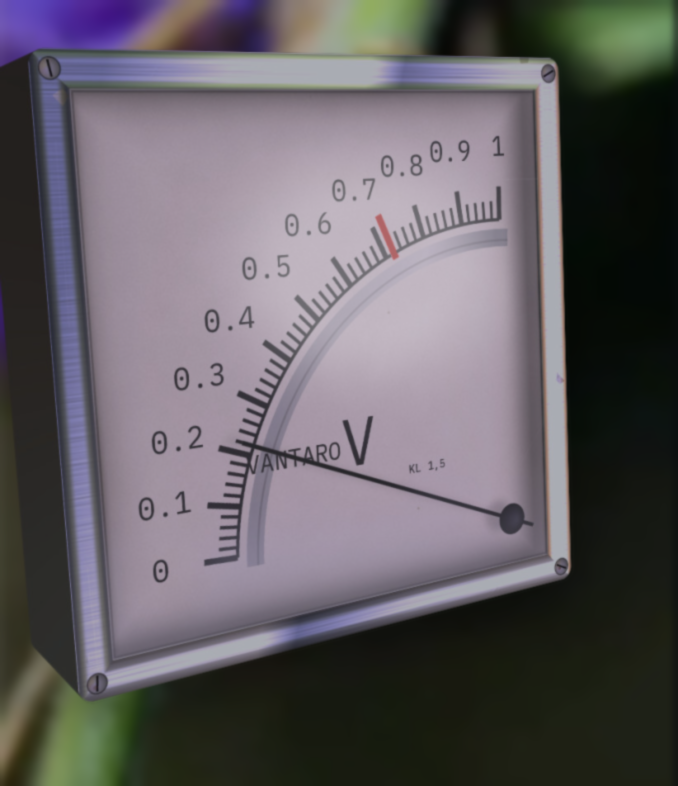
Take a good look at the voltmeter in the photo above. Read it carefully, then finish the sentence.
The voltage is 0.22 V
